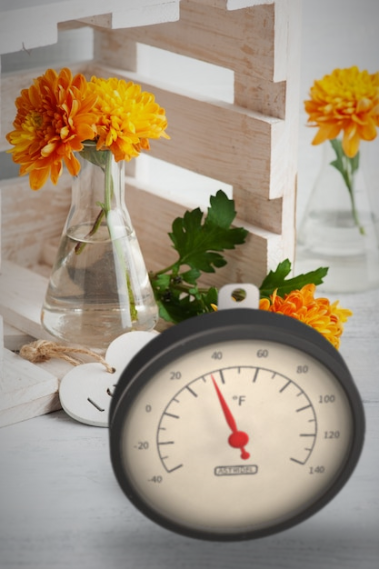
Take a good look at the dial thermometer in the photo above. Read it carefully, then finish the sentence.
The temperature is 35 °F
